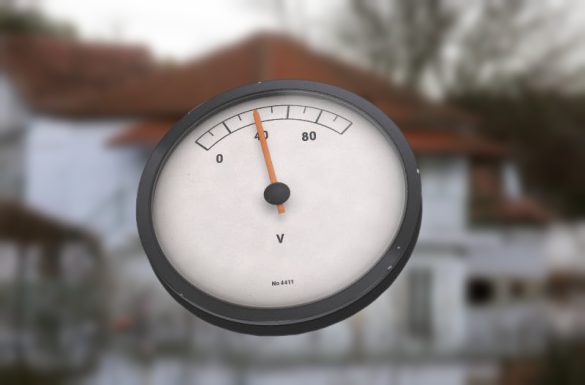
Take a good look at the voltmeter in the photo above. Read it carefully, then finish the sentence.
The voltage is 40 V
